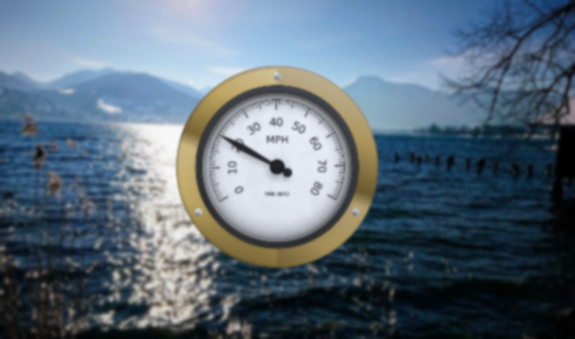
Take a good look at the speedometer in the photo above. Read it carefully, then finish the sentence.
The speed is 20 mph
